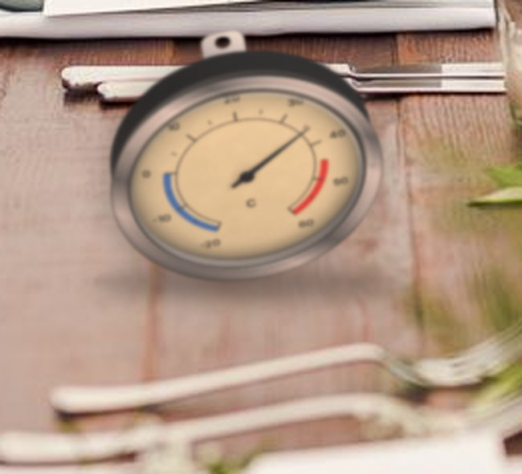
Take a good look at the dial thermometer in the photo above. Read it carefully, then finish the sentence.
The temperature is 35 °C
